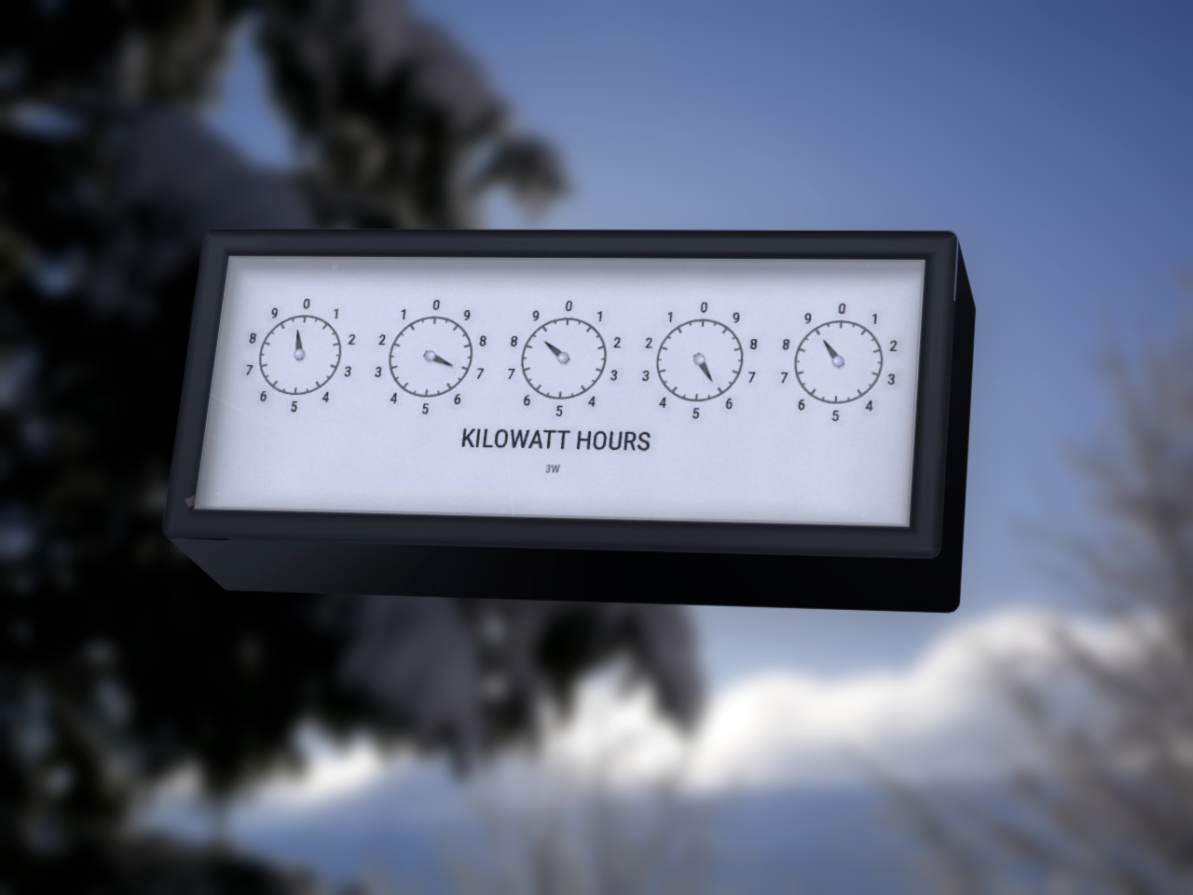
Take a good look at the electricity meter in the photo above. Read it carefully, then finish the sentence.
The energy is 96859 kWh
